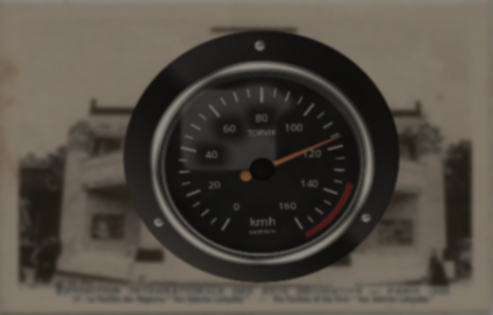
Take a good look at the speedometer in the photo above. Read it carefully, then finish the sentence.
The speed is 115 km/h
